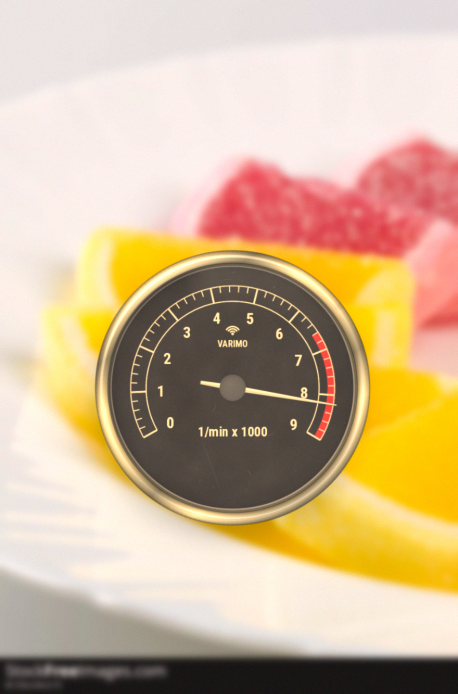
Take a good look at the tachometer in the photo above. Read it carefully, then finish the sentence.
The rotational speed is 8200 rpm
